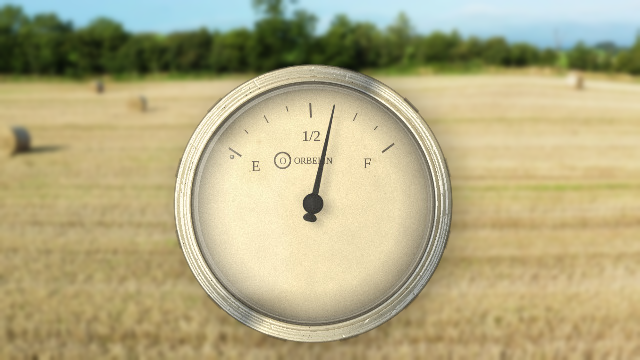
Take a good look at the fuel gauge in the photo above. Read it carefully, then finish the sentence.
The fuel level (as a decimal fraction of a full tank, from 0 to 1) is 0.625
